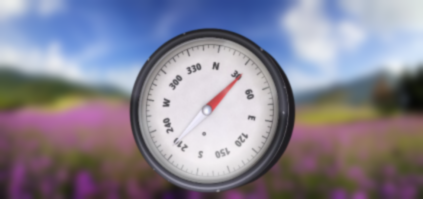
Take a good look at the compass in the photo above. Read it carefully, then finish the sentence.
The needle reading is 35 °
